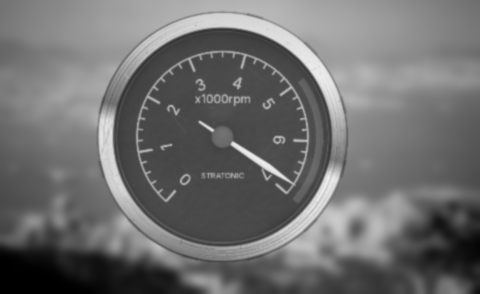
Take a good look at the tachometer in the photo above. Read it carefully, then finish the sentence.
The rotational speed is 6800 rpm
